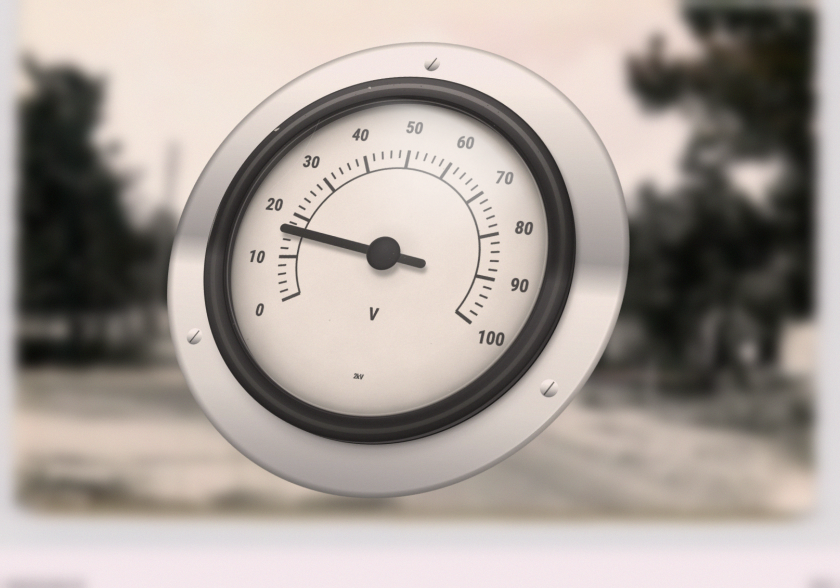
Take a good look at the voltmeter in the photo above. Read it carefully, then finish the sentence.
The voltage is 16 V
